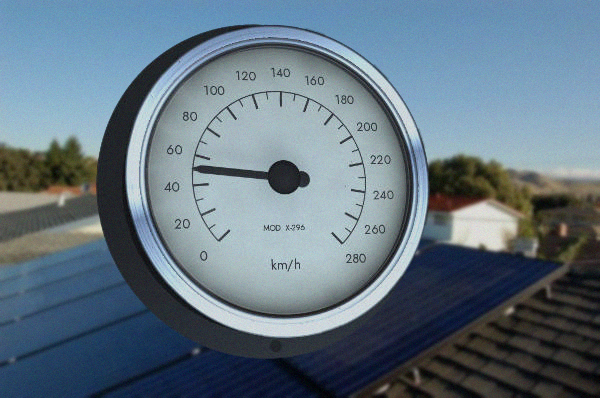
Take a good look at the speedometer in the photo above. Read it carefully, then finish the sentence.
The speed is 50 km/h
